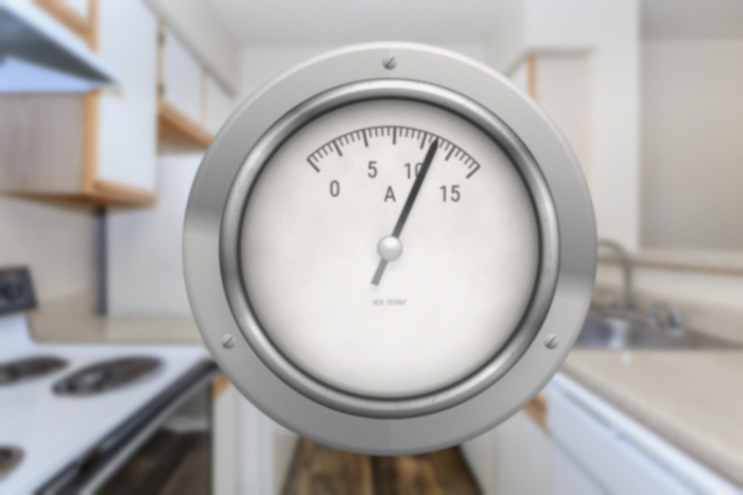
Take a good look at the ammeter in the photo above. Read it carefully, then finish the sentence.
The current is 11 A
